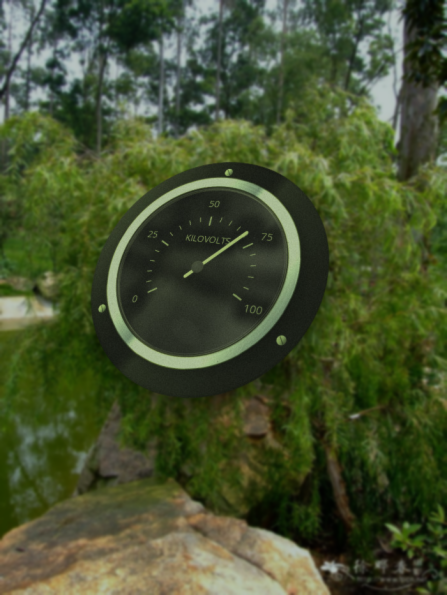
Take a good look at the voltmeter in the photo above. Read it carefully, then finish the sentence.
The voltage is 70 kV
